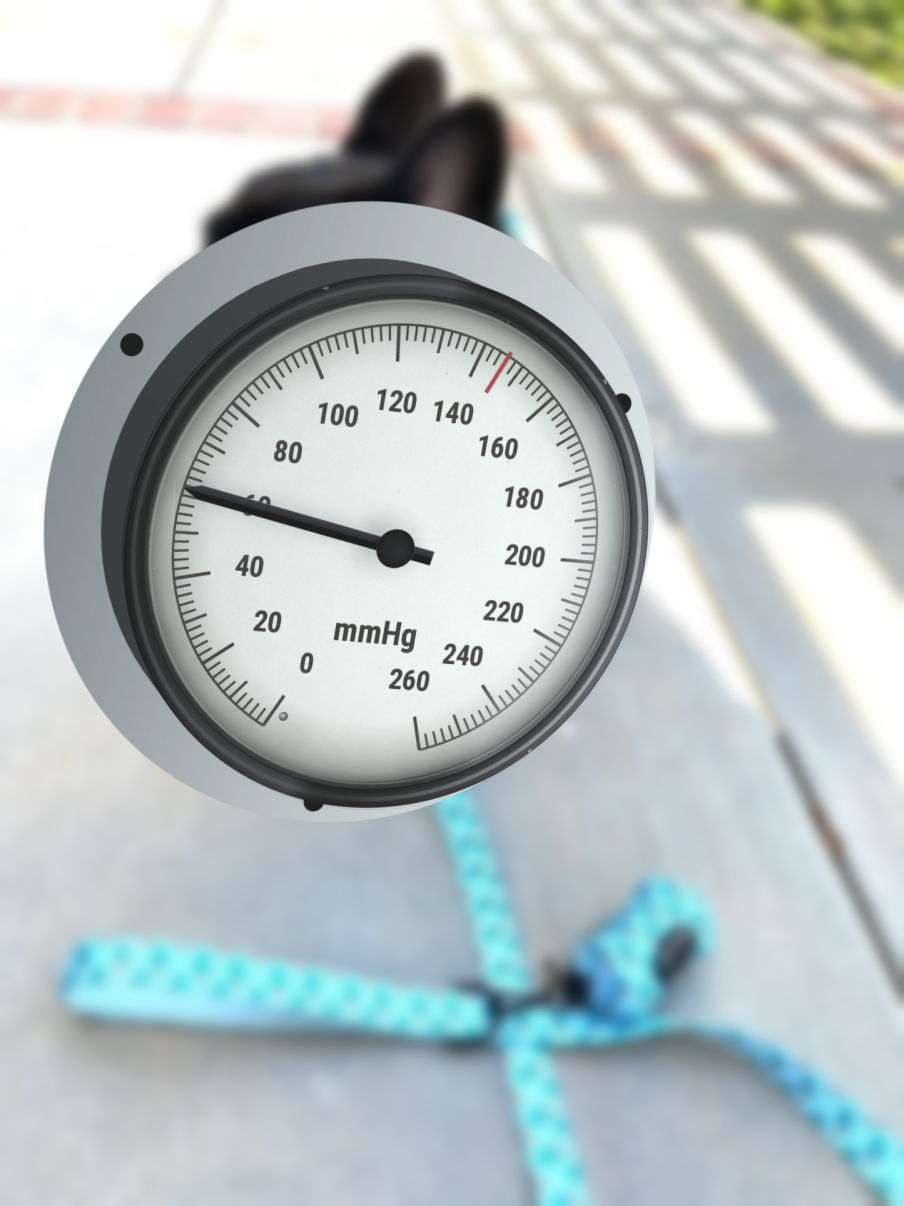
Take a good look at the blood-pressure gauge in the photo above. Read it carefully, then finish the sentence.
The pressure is 60 mmHg
